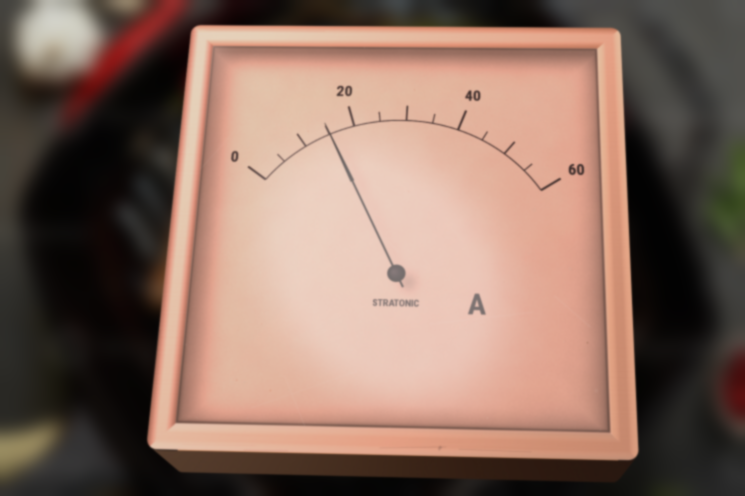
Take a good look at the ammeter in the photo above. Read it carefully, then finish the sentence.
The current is 15 A
